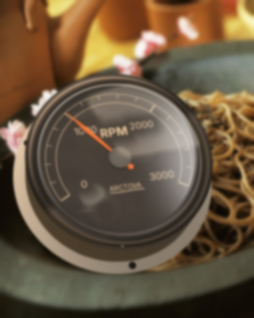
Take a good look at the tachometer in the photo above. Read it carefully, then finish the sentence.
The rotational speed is 1000 rpm
